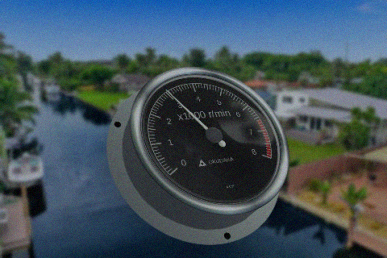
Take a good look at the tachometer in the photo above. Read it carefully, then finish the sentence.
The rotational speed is 3000 rpm
